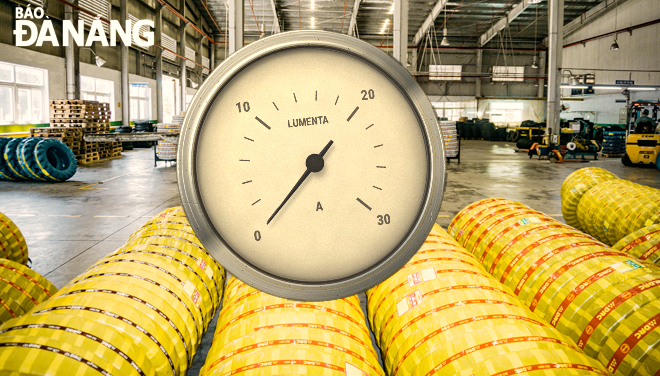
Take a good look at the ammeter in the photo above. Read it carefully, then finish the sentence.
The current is 0 A
